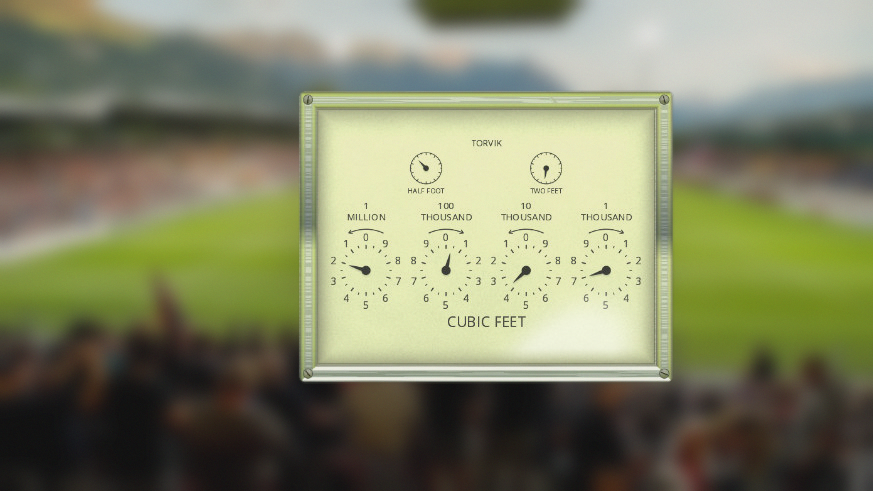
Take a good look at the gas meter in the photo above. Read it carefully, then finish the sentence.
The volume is 203700 ft³
